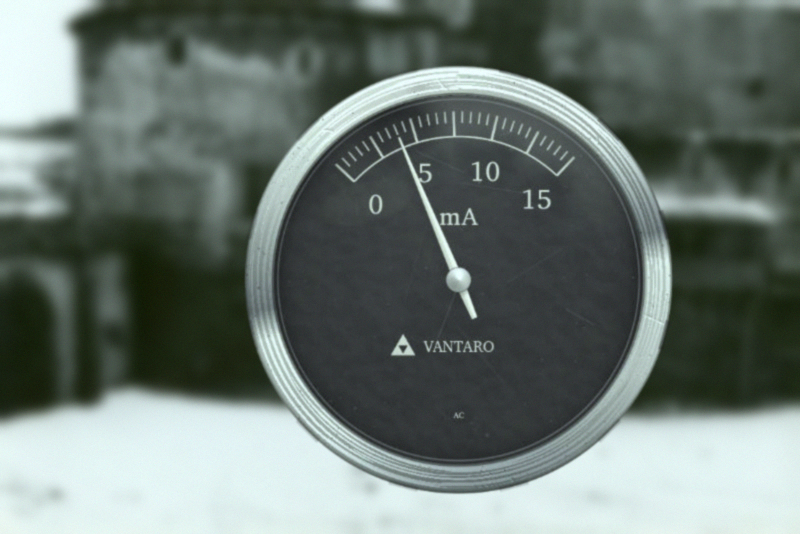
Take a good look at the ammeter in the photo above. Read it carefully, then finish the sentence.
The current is 4 mA
